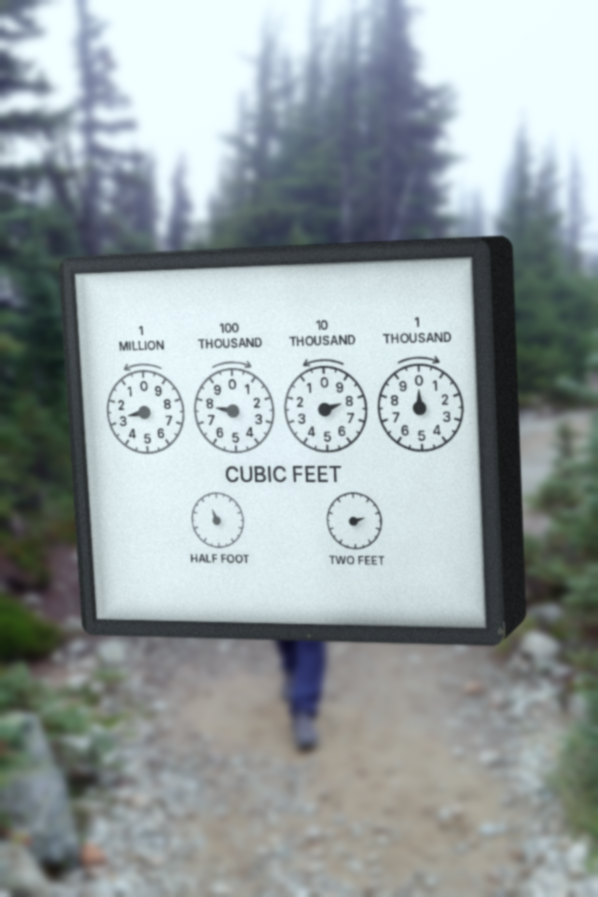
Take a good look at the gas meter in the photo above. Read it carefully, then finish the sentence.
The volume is 278000 ft³
